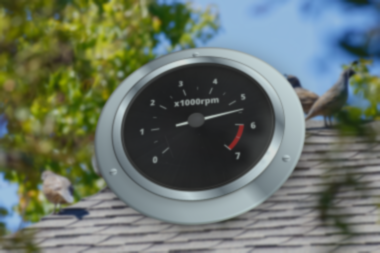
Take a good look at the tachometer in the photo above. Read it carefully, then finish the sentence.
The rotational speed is 5500 rpm
